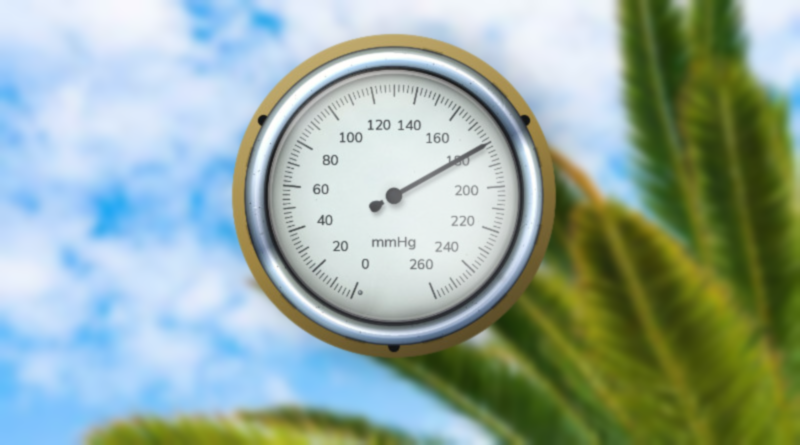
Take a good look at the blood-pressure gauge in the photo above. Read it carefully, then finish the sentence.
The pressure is 180 mmHg
